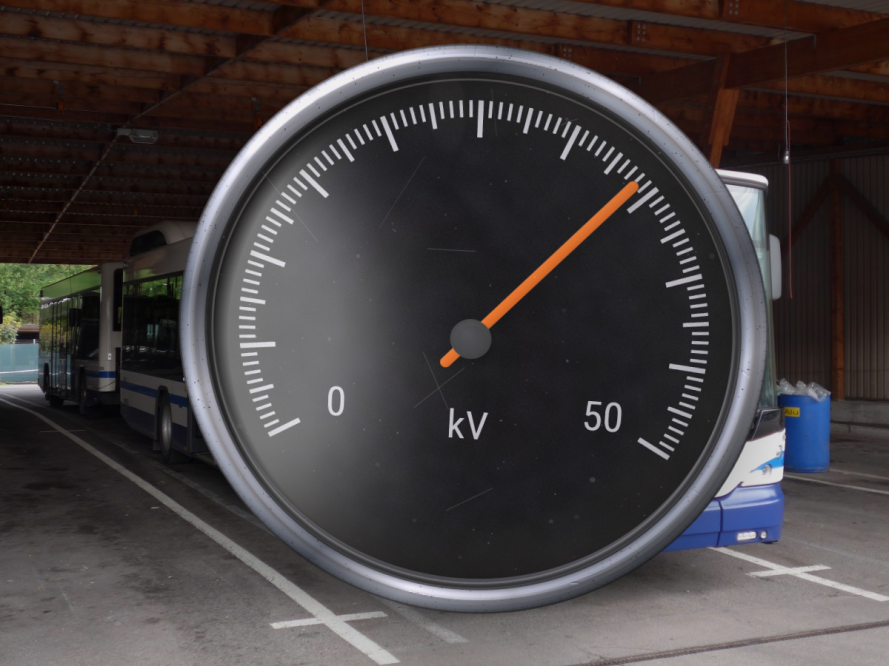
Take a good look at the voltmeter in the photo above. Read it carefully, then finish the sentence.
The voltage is 34 kV
